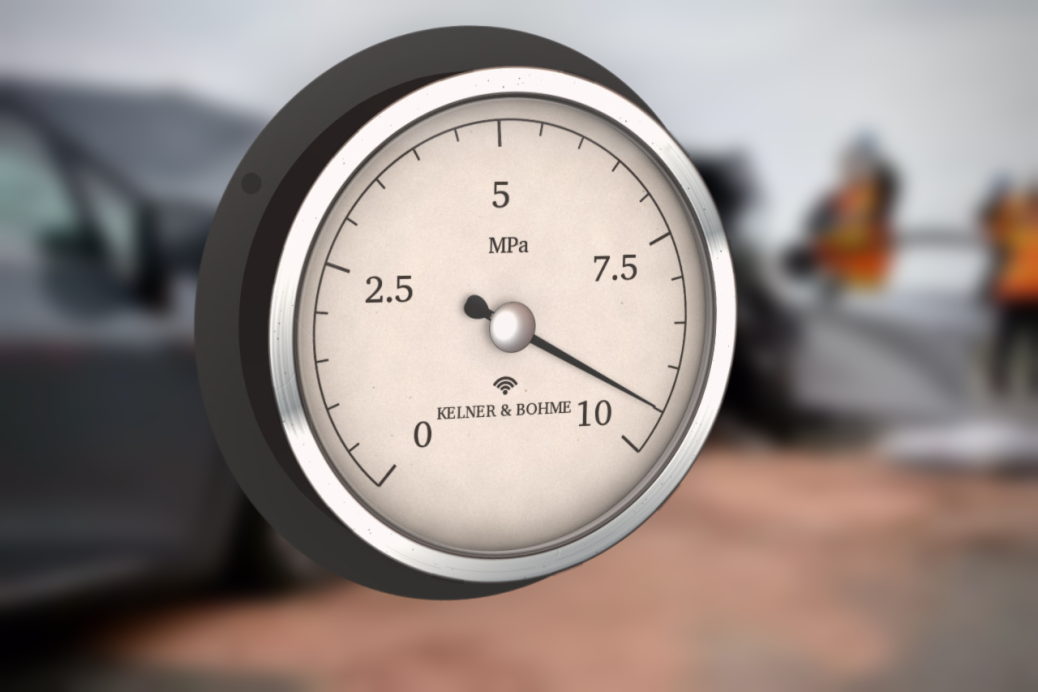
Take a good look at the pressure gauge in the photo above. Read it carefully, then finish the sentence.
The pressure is 9.5 MPa
